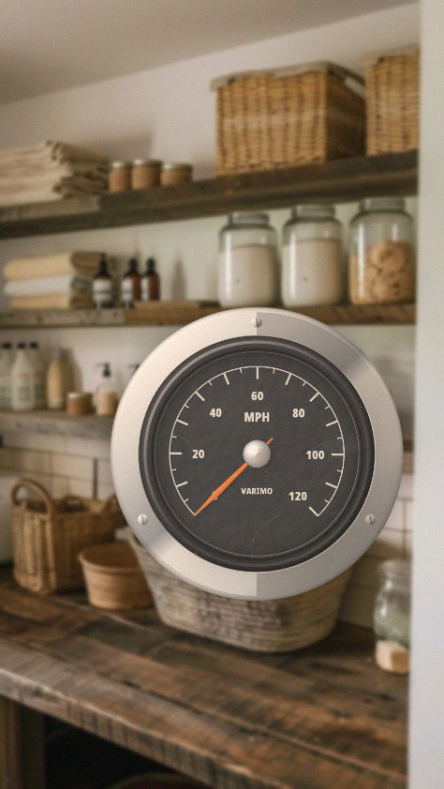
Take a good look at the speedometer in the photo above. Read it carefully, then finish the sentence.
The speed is 0 mph
